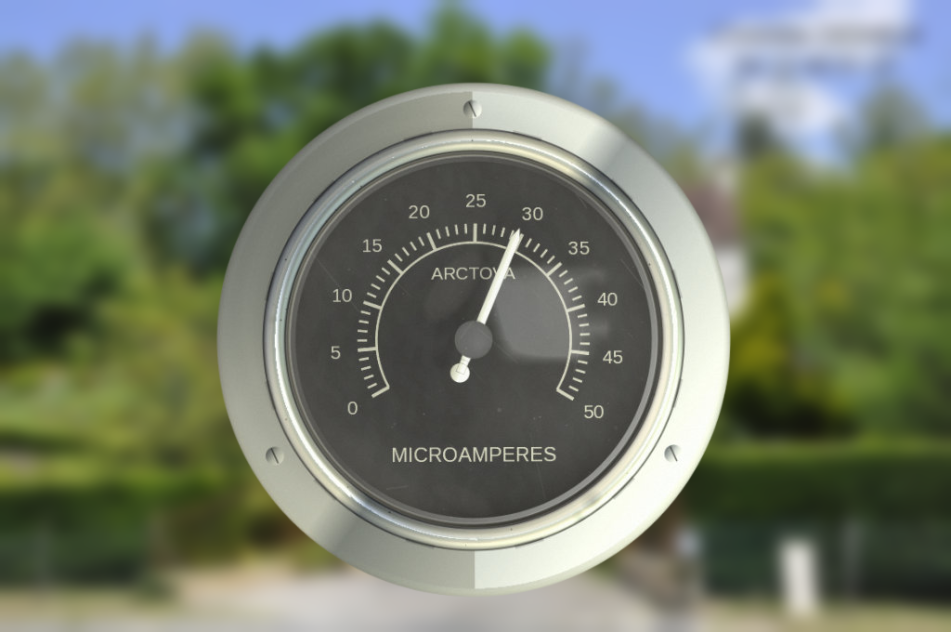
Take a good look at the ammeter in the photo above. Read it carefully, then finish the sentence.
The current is 29.5 µA
